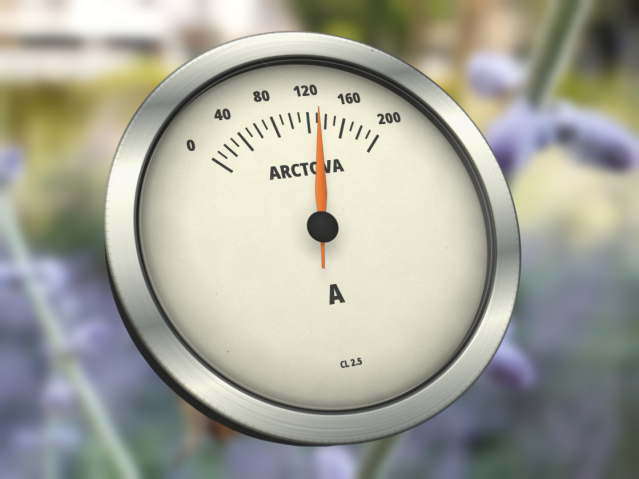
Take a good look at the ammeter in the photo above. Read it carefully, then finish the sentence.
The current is 130 A
